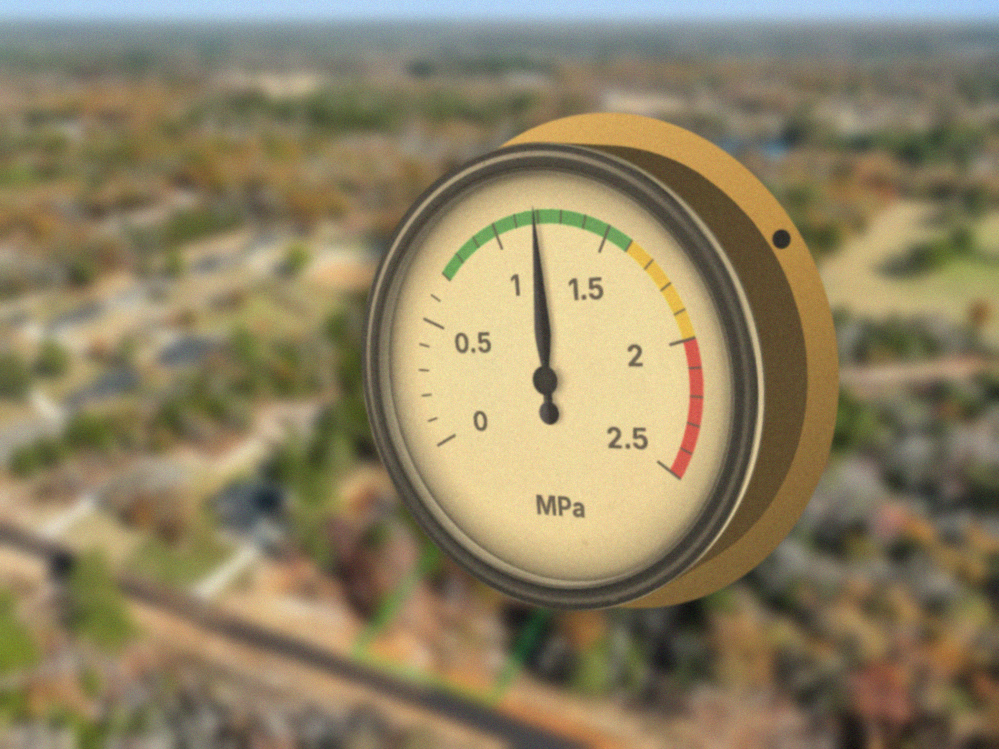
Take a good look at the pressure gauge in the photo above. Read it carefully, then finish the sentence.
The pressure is 1.2 MPa
